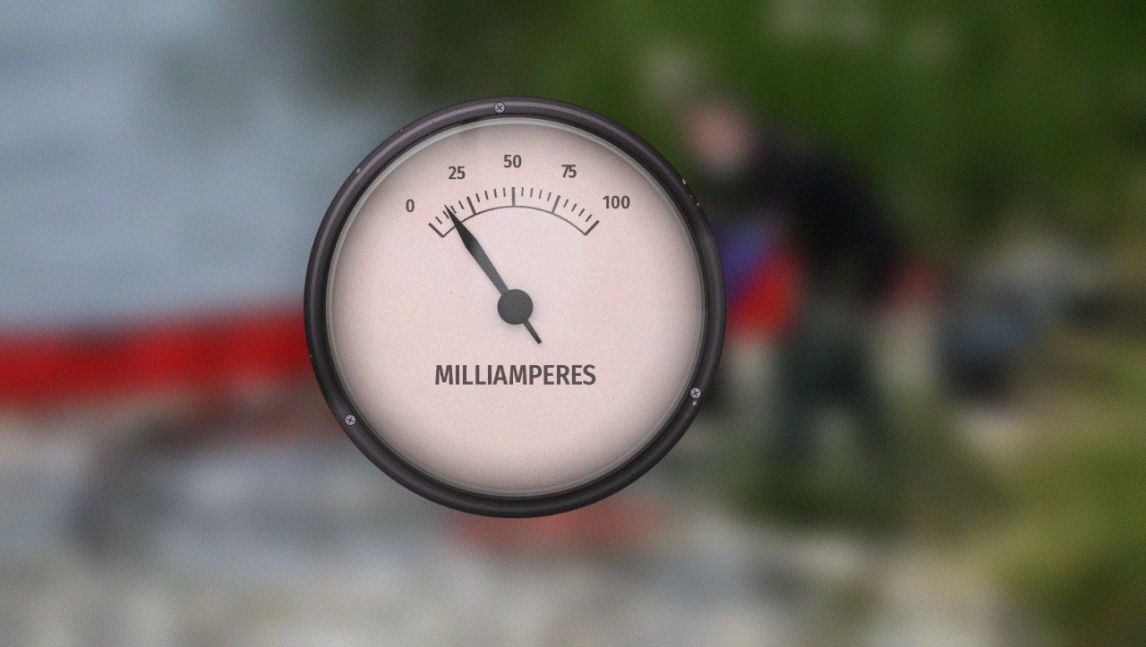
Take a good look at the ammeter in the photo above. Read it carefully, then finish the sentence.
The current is 12.5 mA
